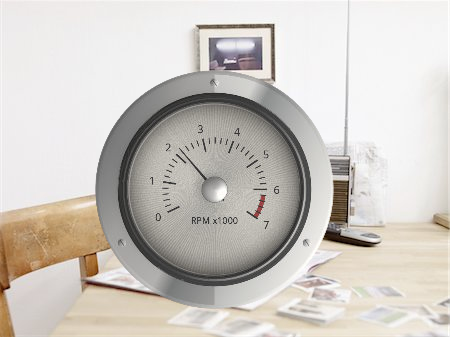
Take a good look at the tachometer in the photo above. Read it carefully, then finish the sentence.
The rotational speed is 2200 rpm
